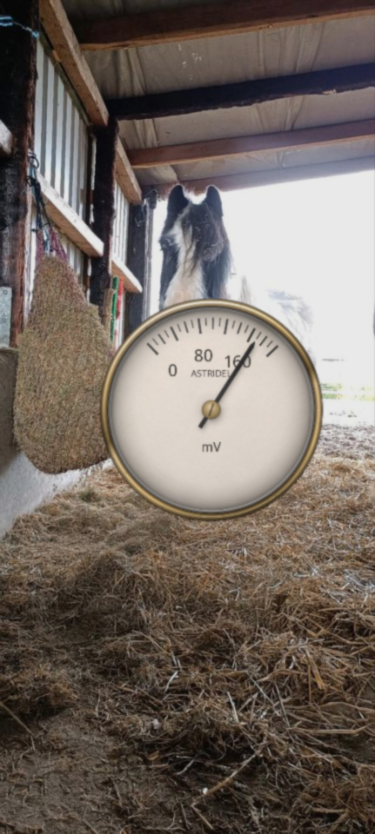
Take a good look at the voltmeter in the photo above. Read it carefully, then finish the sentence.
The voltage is 170 mV
